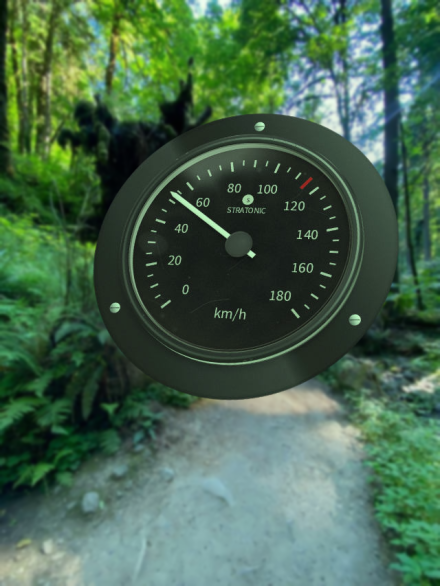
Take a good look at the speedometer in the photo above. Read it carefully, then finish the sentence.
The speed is 52.5 km/h
